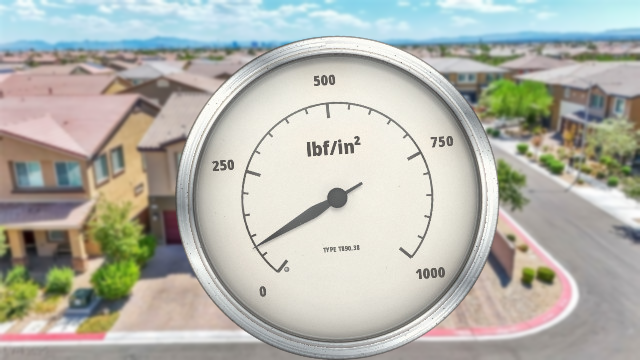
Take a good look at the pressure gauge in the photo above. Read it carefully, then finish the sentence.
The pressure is 75 psi
